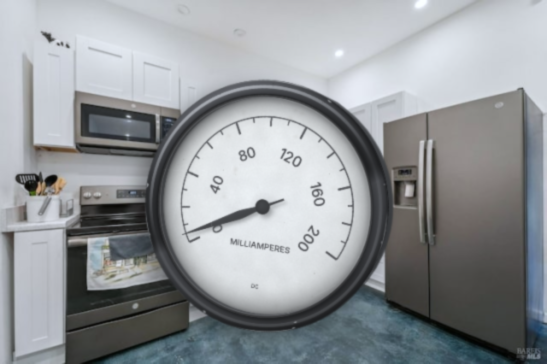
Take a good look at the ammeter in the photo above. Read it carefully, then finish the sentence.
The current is 5 mA
